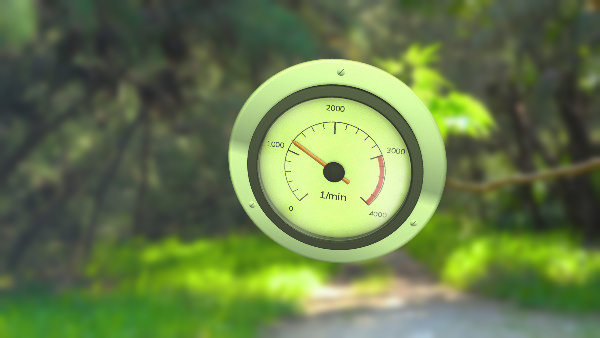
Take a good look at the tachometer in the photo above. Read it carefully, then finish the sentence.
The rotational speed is 1200 rpm
